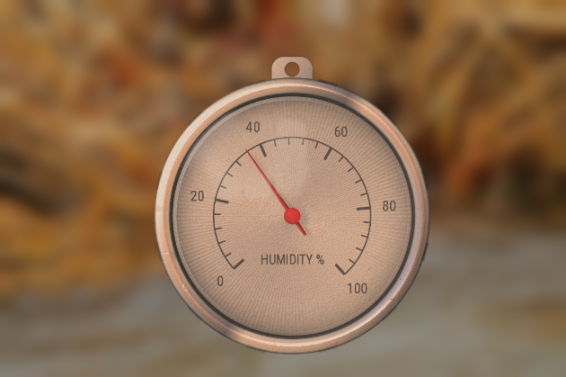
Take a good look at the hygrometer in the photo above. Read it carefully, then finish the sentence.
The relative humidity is 36 %
